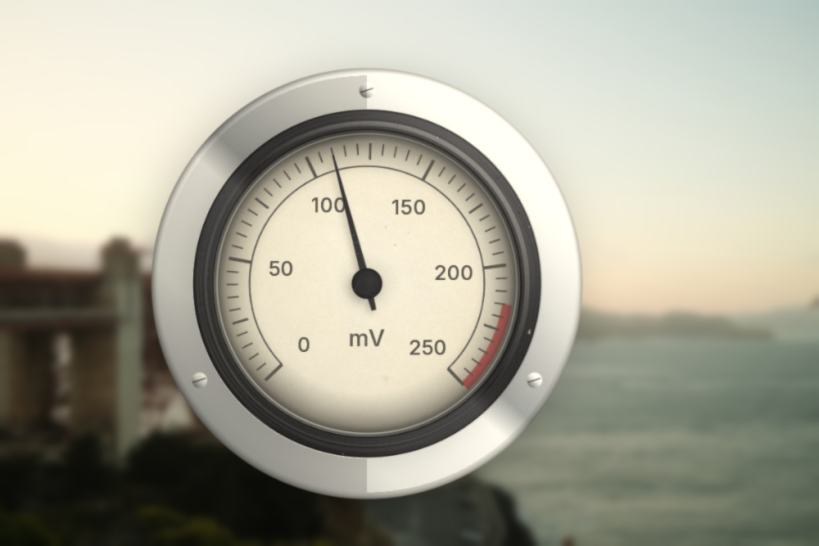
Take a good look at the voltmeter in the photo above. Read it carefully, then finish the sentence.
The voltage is 110 mV
